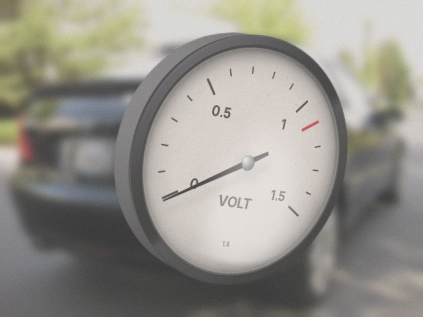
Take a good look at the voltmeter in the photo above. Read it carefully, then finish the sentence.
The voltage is 0 V
